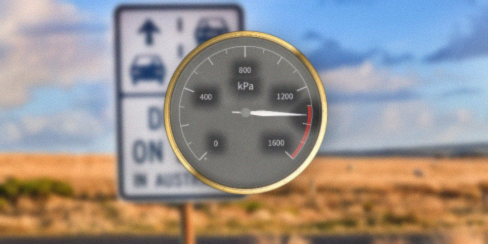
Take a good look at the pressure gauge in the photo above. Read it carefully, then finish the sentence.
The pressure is 1350 kPa
